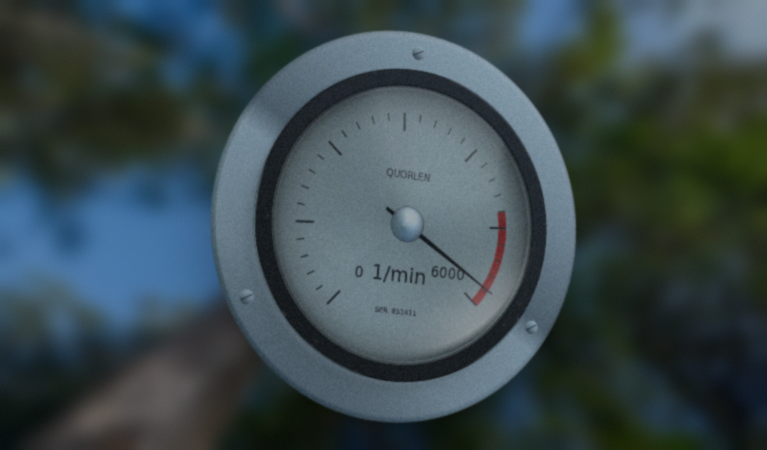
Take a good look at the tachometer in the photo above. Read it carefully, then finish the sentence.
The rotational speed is 5800 rpm
